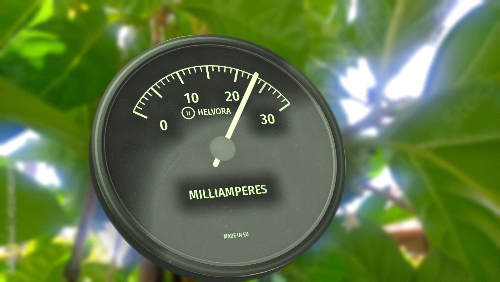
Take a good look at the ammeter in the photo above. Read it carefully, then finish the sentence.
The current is 23 mA
